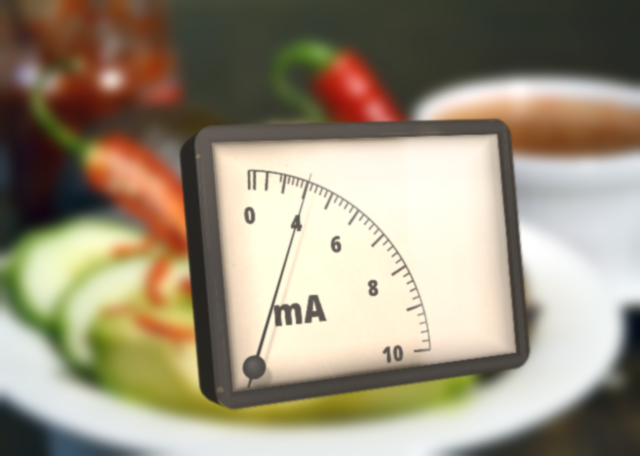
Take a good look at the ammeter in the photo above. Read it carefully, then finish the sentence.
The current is 4 mA
